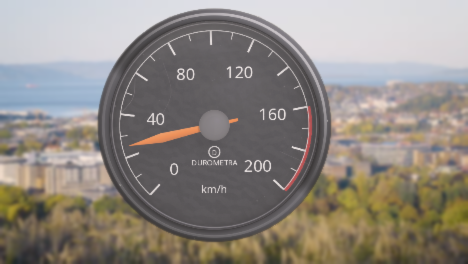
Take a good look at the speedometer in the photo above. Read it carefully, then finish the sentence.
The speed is 25 km/h
